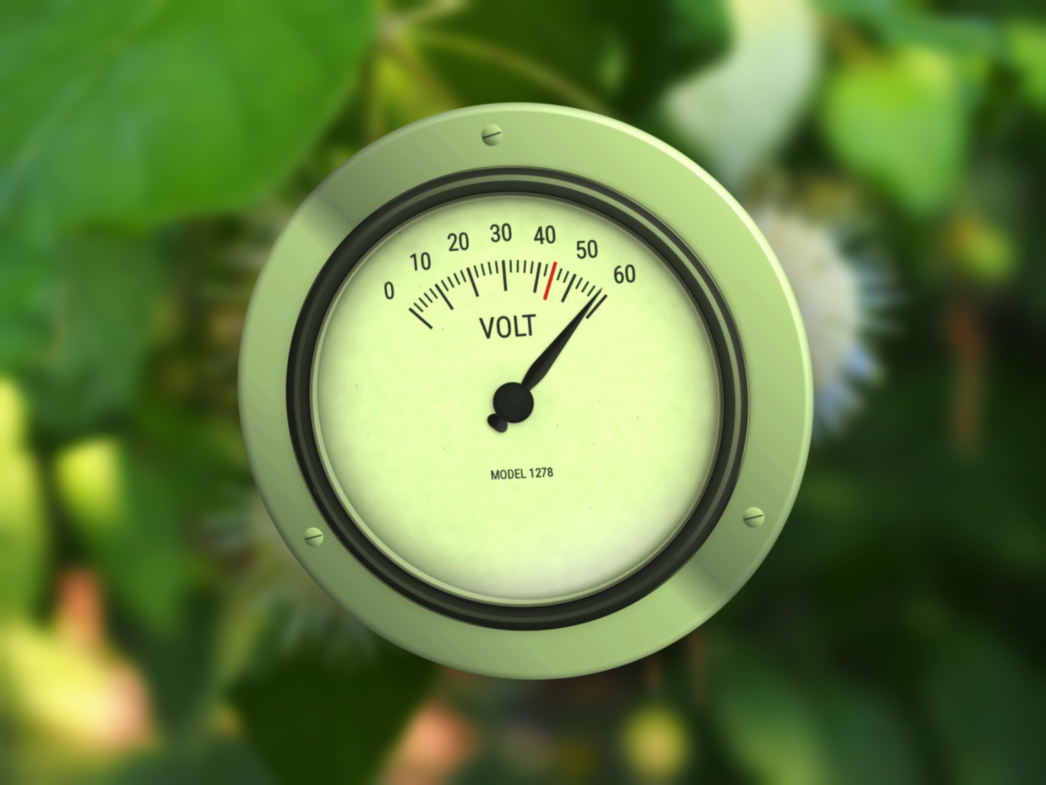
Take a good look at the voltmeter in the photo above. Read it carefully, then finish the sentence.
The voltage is 58 V
